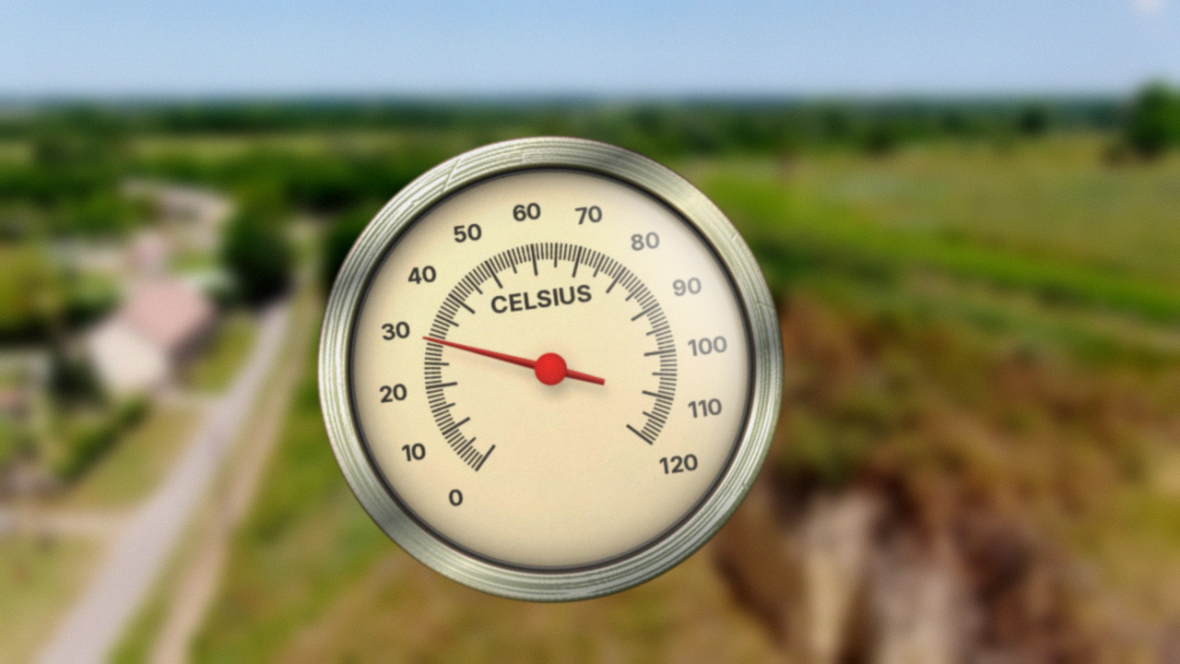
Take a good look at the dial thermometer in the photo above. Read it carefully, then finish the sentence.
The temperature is 30 °C
